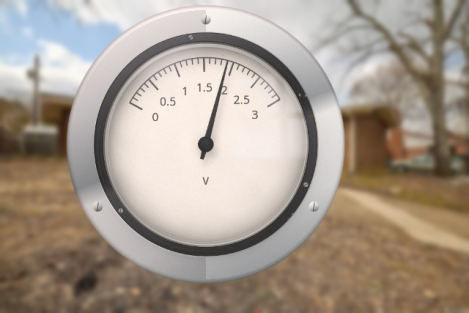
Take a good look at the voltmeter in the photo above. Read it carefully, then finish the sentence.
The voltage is 1.9 V
